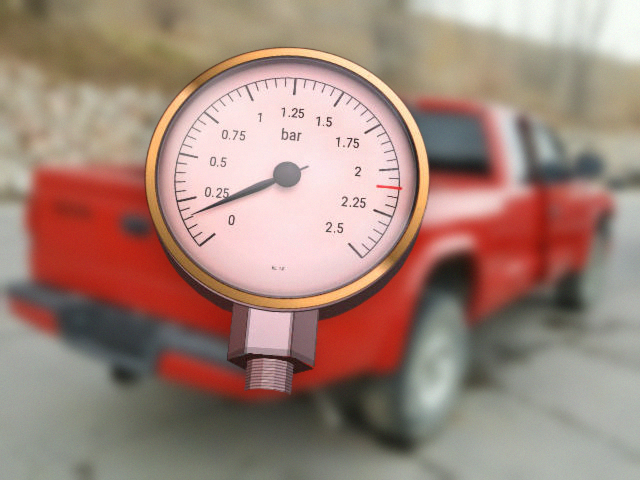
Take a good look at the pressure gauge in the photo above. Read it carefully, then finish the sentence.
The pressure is 0.15 bar
